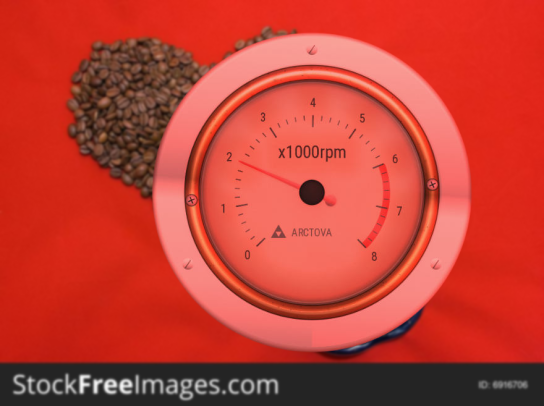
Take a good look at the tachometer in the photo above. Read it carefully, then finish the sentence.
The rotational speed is 2000 rpm
